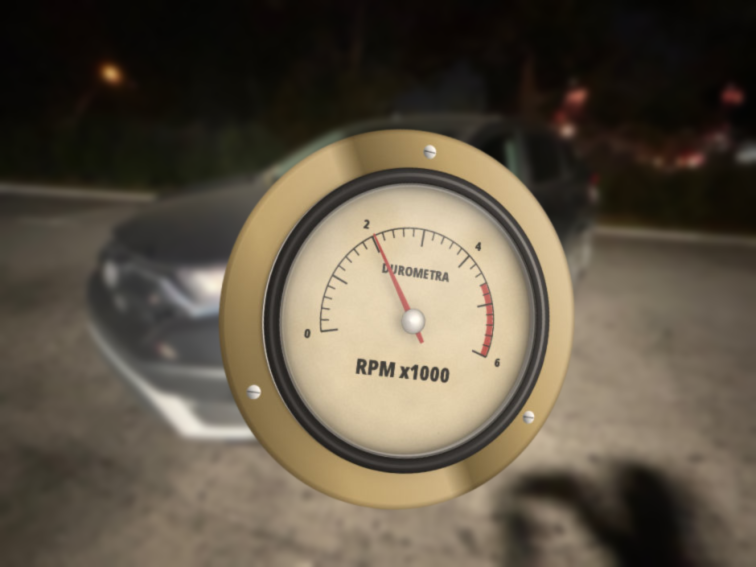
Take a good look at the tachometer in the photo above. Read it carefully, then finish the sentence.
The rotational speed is 2000 rpm
